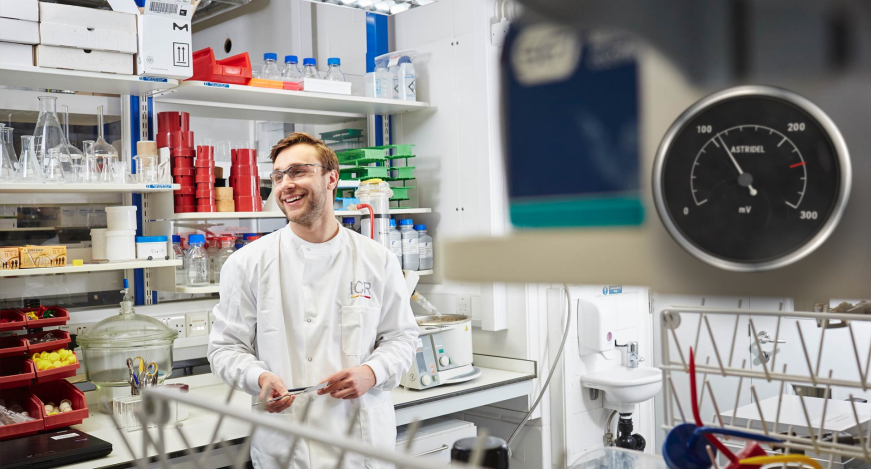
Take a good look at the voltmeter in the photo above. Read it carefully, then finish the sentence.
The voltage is 110 mV
